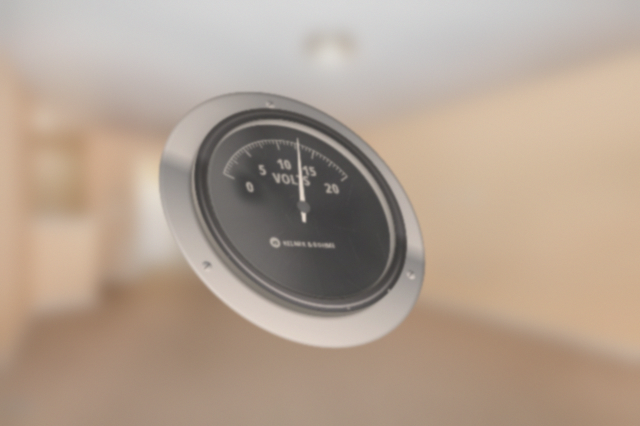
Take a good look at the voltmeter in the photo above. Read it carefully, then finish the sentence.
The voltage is 12.5 V
